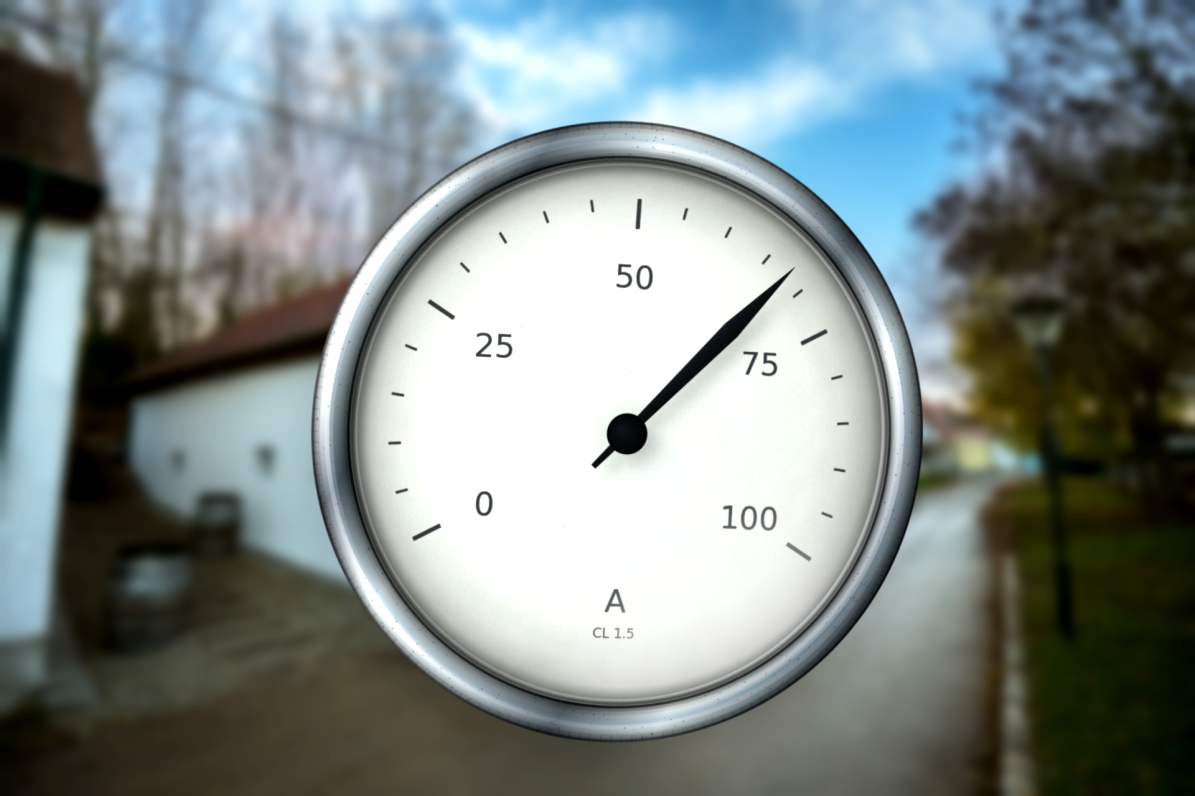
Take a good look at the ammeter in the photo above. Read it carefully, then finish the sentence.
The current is 67.5 A
